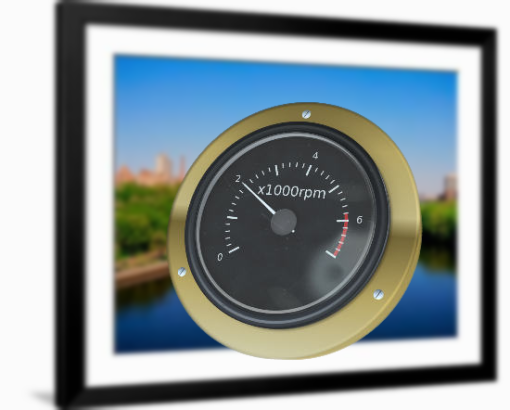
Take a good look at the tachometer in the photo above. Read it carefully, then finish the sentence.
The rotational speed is 2000 rpm
